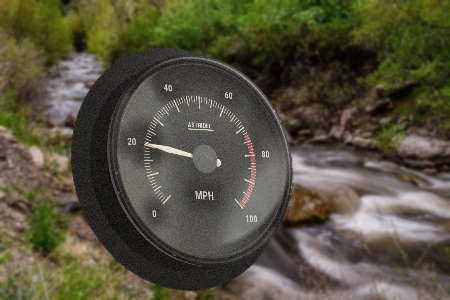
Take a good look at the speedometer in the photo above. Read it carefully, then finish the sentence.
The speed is 20 mph
